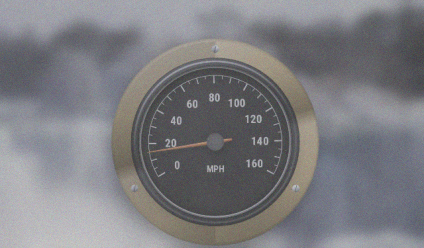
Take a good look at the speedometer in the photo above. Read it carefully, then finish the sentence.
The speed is 15 mph
